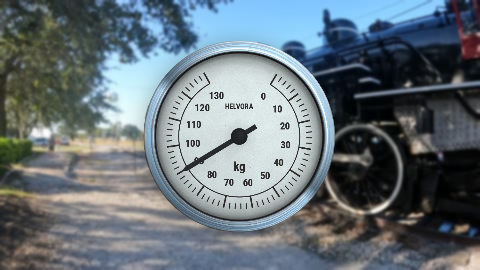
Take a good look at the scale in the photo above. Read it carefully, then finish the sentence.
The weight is 90 kg
